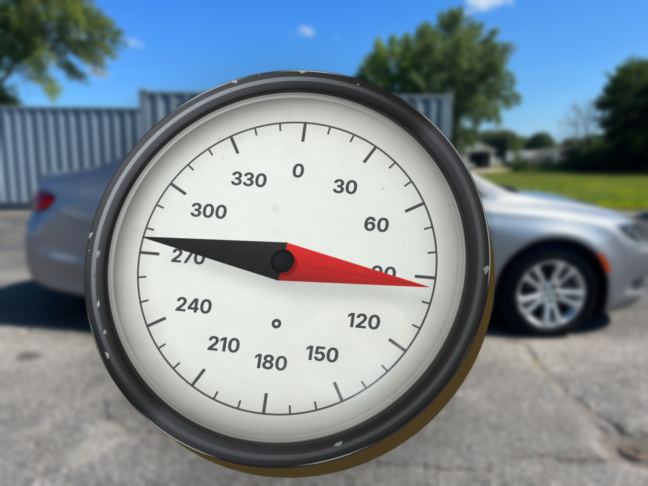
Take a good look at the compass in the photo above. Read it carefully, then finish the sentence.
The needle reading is 95 °
